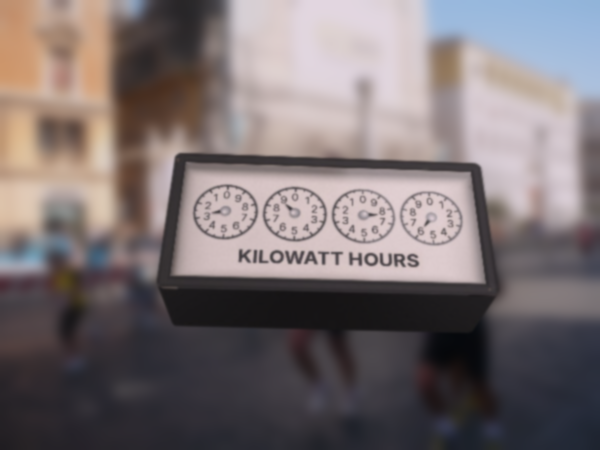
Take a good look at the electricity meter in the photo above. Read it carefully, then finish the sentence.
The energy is 2876 kWh
